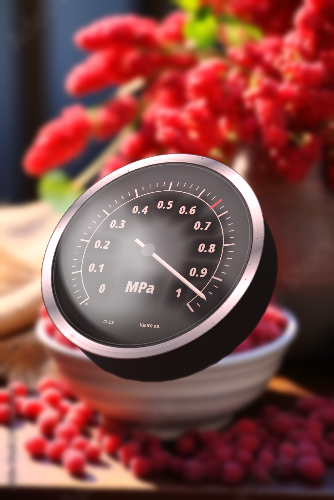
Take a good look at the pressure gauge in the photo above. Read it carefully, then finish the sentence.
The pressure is 0.96 MPa
